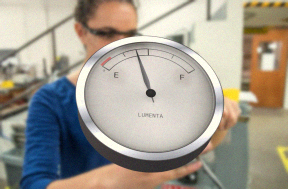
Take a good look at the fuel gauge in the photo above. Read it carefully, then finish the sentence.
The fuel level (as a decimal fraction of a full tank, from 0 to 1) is 0.375
